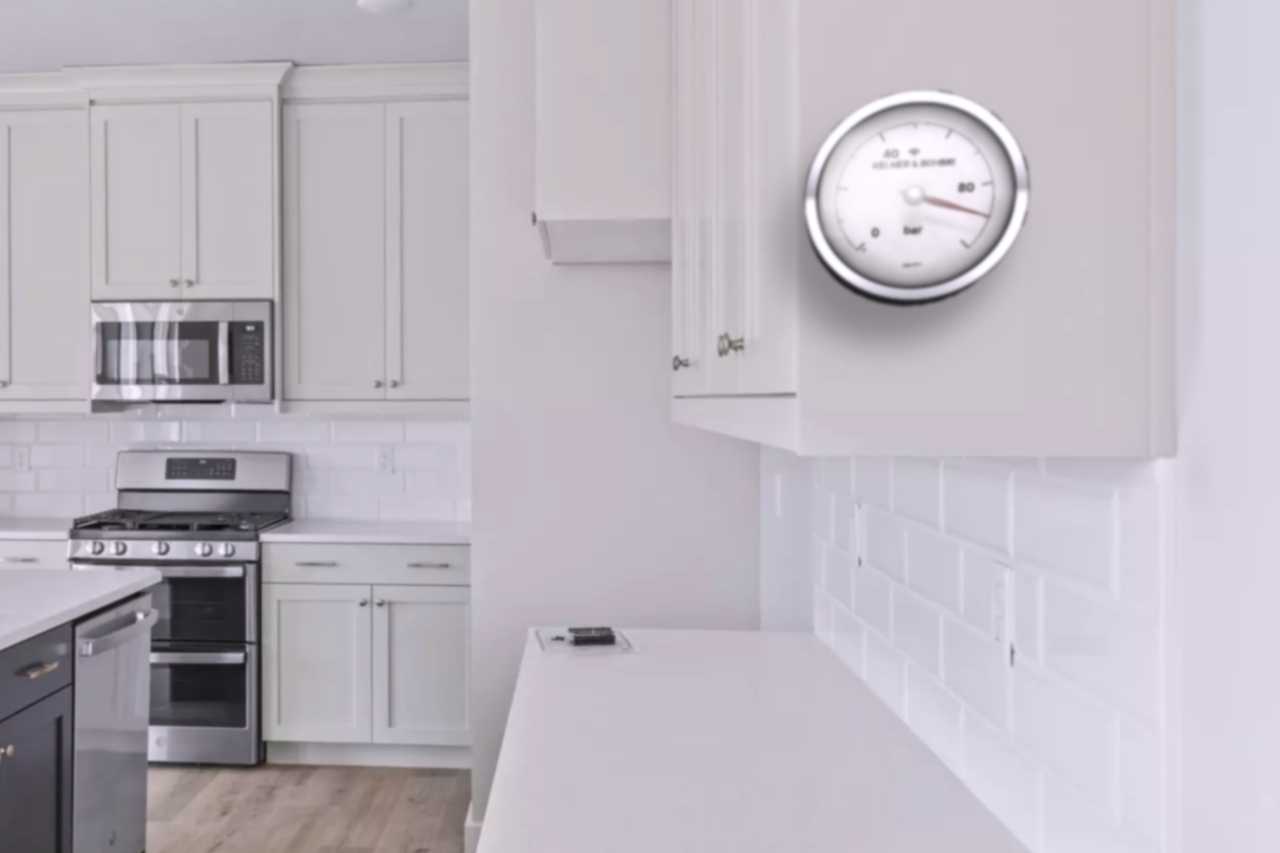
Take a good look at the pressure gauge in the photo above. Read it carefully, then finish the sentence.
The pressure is 90 bar
